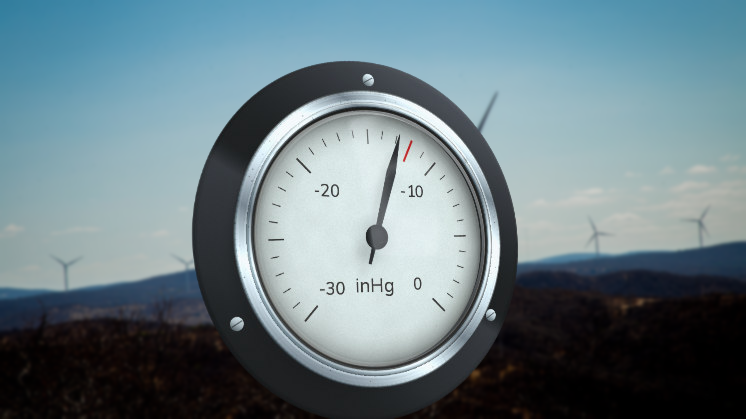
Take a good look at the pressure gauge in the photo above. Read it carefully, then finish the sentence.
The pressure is -13 inHg
